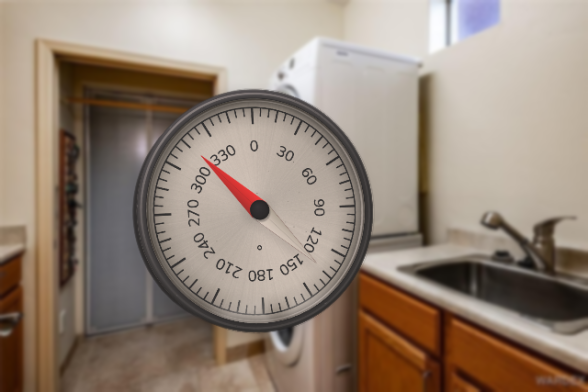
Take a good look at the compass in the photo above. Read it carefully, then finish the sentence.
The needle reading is 315 °
